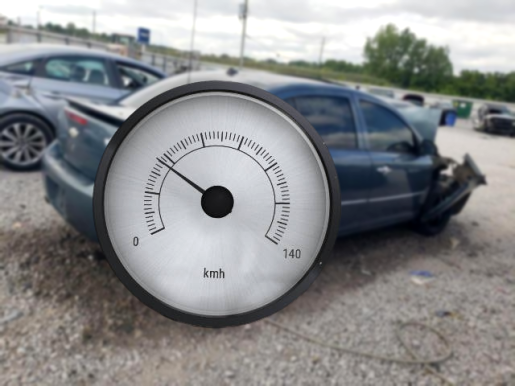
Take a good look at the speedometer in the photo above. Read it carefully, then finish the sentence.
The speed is 36 km/h
